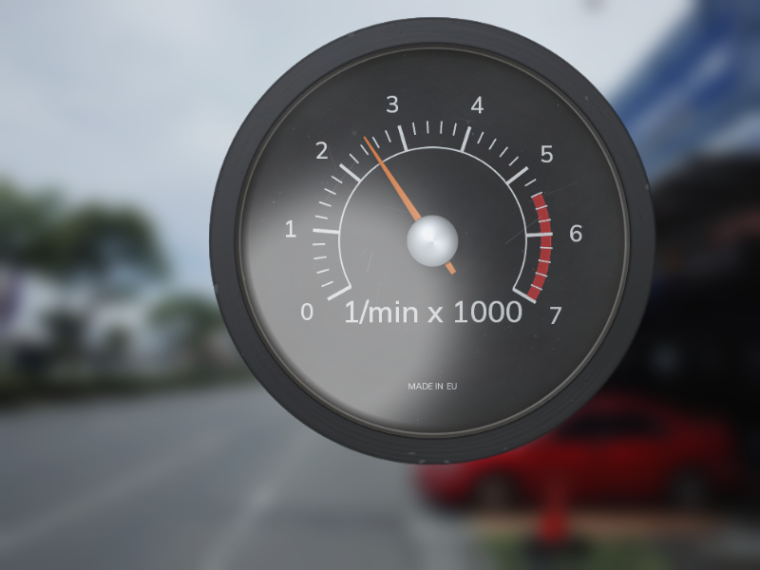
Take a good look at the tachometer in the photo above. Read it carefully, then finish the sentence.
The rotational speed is 2500 rpm
